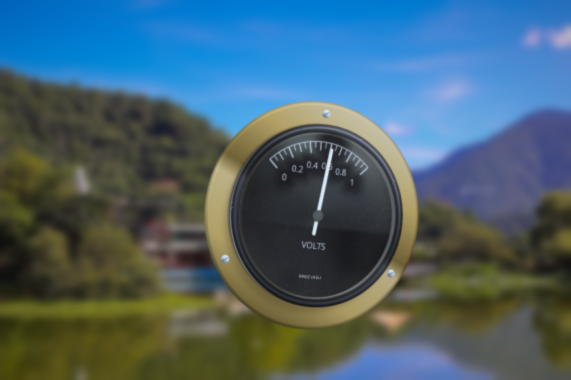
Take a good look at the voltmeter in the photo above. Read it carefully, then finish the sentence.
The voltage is 0.6 V
